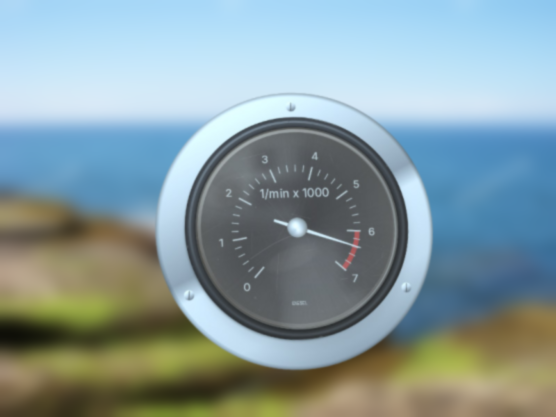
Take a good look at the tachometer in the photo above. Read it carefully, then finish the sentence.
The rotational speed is 6400 rpm
